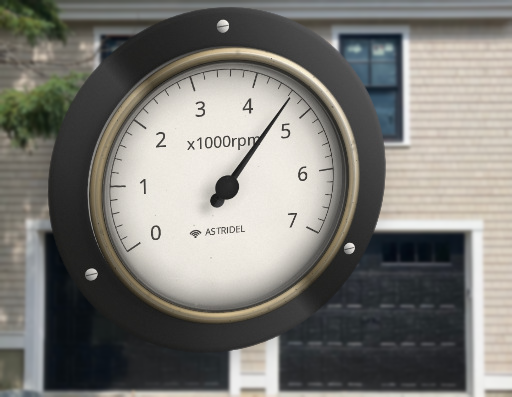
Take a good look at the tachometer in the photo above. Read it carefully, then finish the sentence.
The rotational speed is 4600 rpm
